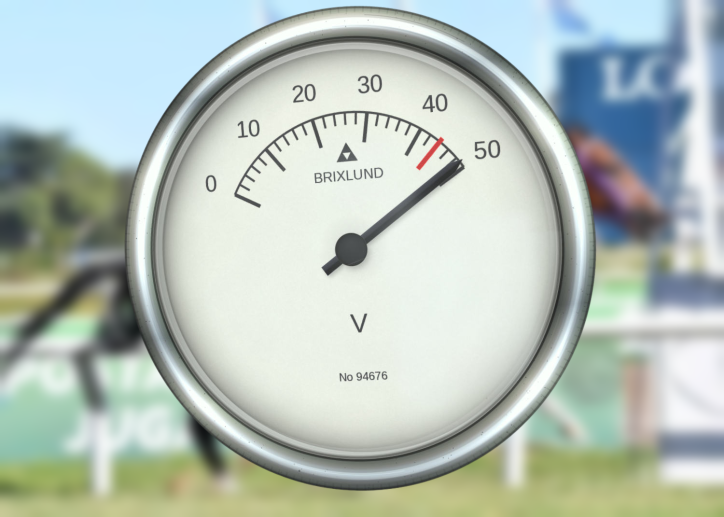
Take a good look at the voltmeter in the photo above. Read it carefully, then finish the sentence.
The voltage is 49 V
